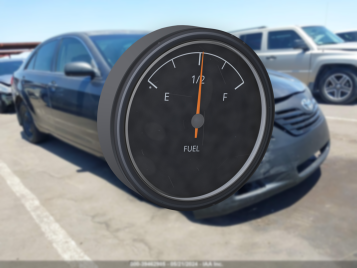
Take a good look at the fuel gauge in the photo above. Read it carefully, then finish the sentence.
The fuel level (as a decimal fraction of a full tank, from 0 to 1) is 0.5
